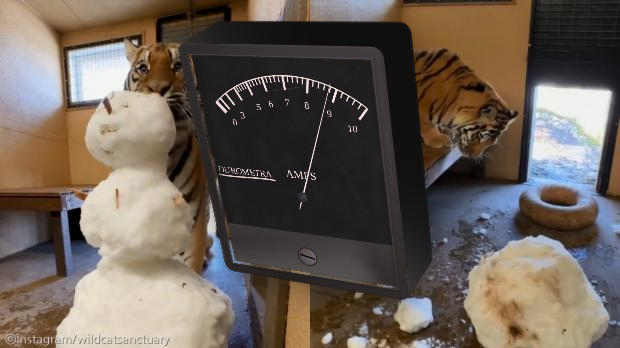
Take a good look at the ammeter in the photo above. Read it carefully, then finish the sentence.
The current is 8.8 A
